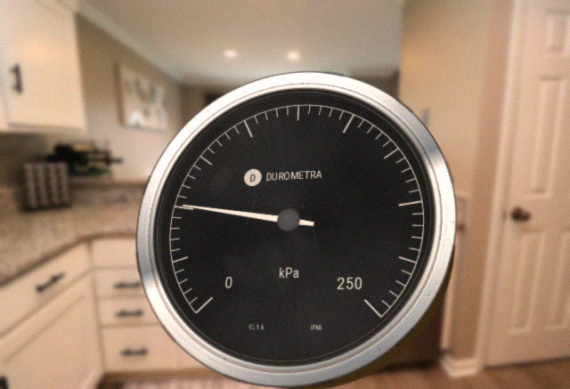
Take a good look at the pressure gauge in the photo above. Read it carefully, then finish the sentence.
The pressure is 50 kPa
